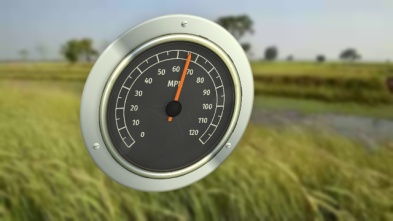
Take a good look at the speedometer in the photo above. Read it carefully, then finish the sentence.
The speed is 65 mph
